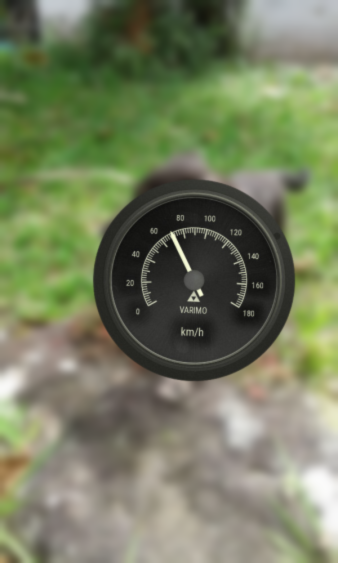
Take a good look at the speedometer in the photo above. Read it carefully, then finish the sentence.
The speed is 70 km/h
